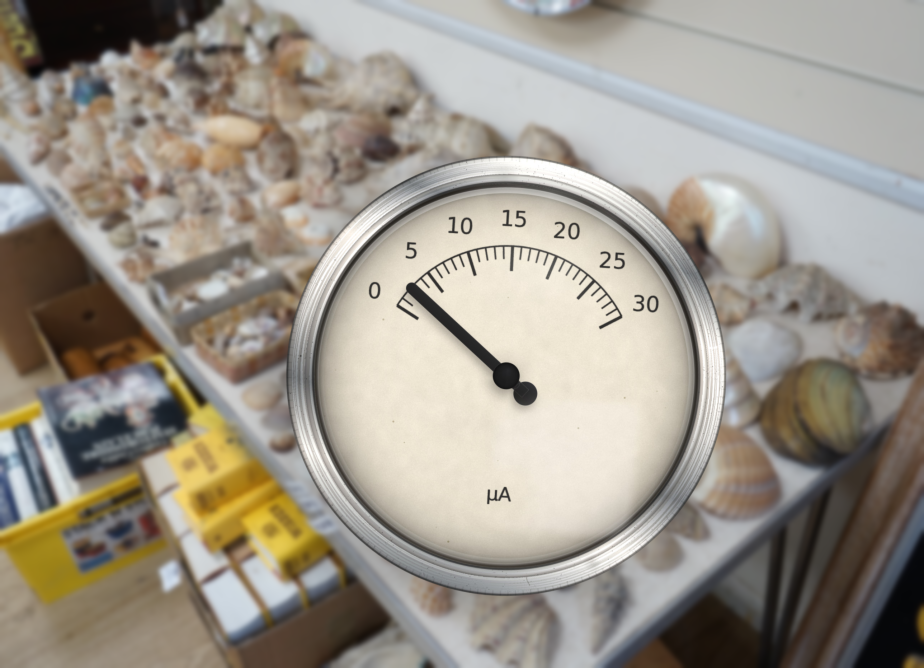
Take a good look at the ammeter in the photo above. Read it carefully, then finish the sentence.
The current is 2.5 µA
